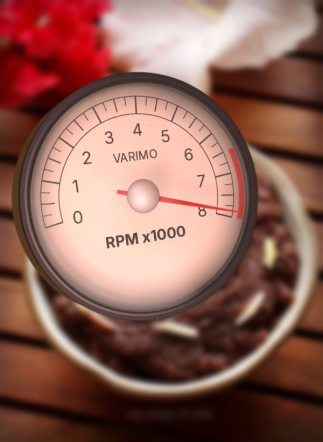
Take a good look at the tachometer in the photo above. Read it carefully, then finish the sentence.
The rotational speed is 7875 rpm
